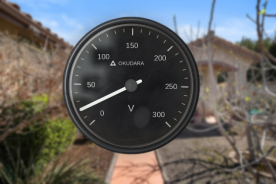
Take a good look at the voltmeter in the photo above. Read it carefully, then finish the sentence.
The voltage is 20 V
